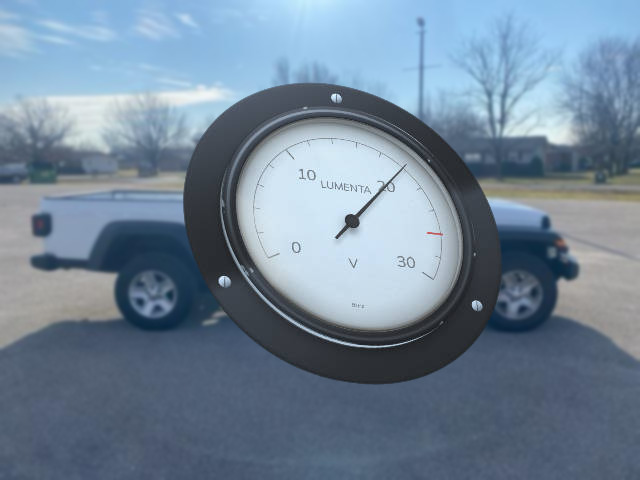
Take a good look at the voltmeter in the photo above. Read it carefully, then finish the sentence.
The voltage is 20 V
